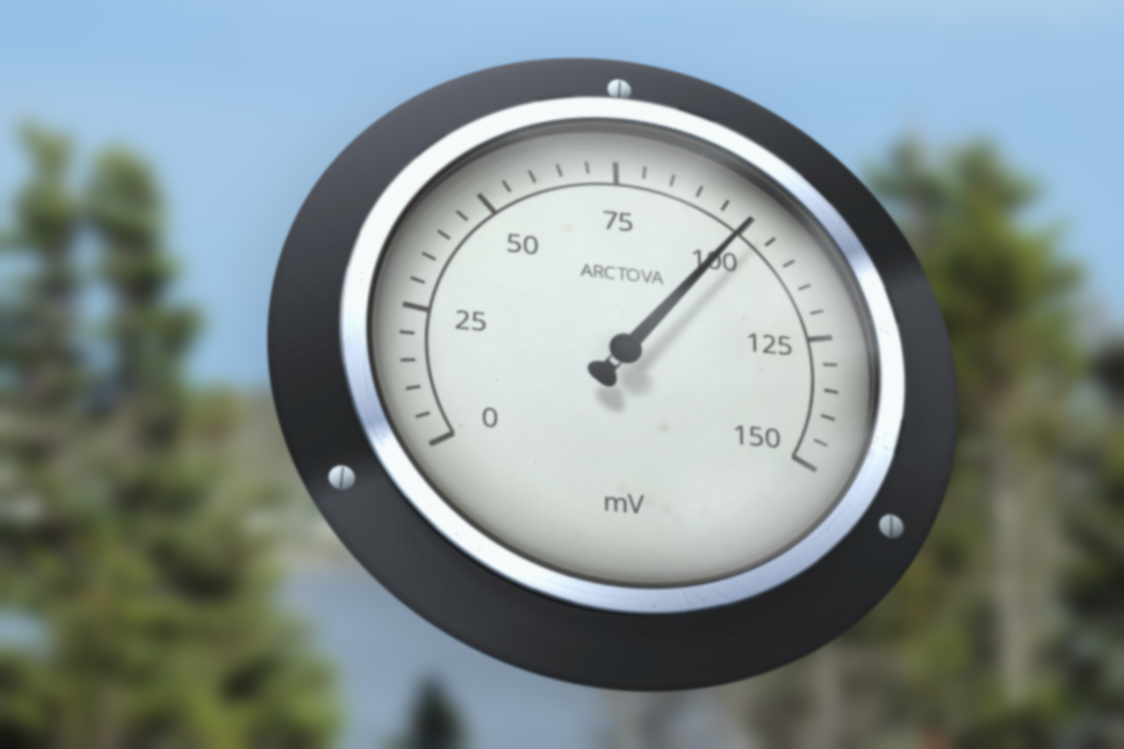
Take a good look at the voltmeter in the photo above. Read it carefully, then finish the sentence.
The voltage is 100 mV
